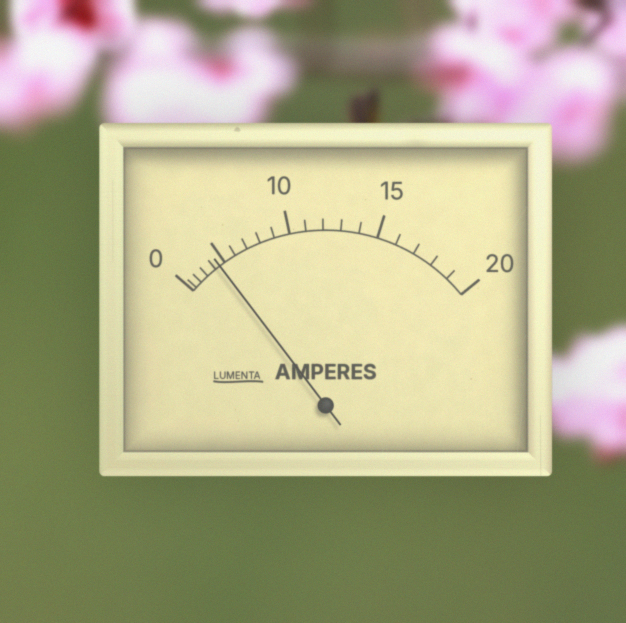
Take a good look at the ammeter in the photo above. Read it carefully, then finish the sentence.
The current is 4.5 A
